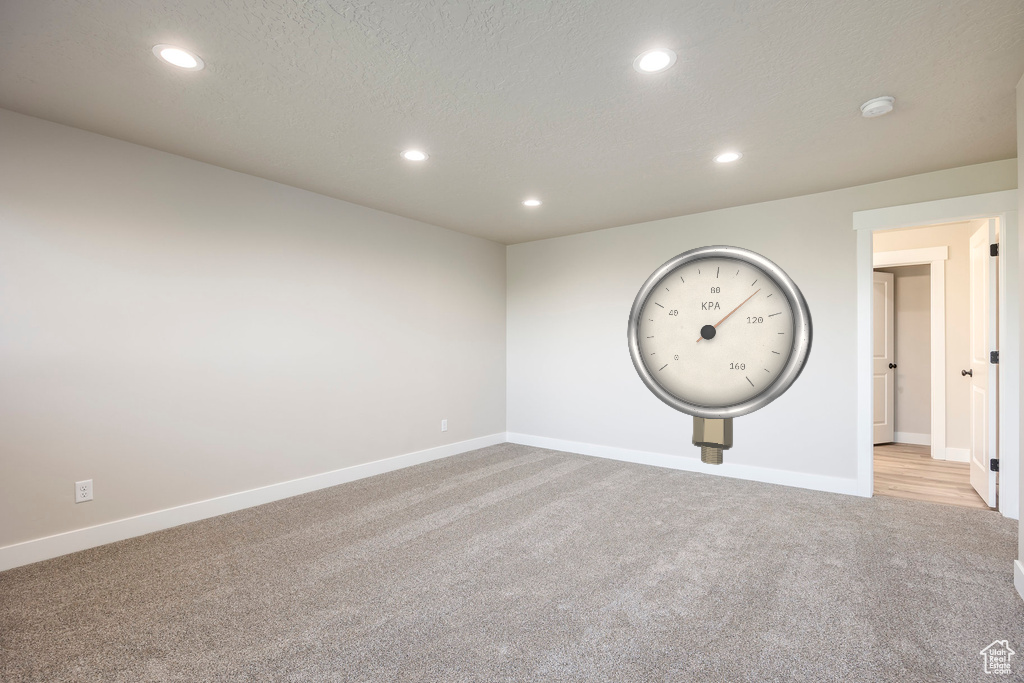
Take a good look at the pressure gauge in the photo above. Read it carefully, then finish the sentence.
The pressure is 105 kPa
